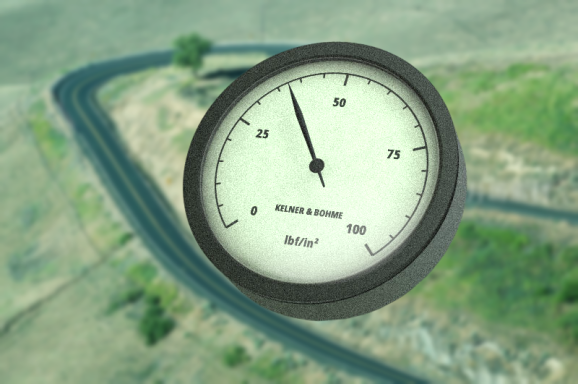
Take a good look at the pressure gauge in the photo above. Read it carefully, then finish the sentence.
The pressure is 37.5 psi
